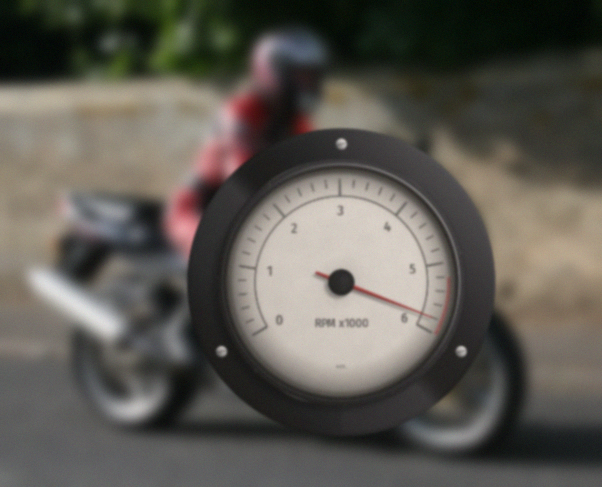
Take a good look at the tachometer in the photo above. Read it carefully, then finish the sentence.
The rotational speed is 5800 rpm
